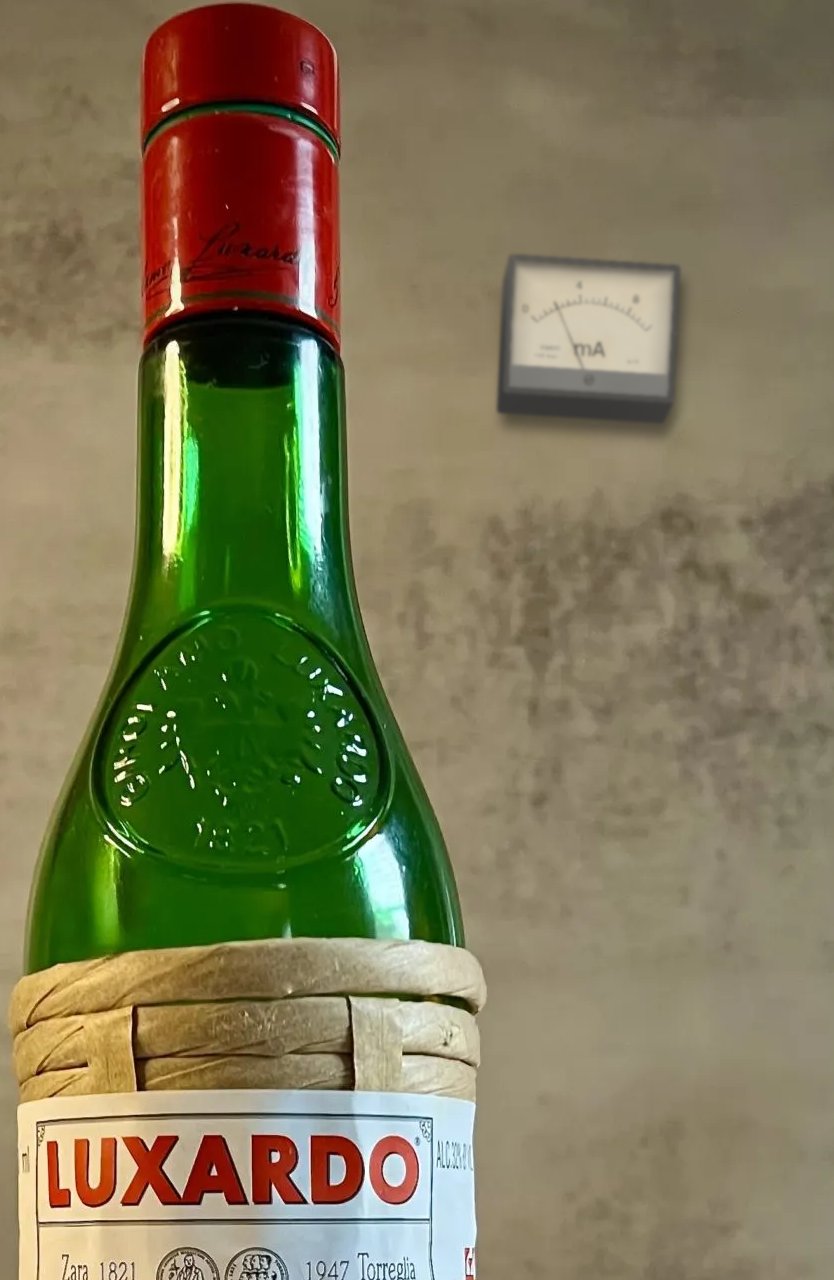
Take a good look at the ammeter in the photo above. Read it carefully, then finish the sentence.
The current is 2 mA
